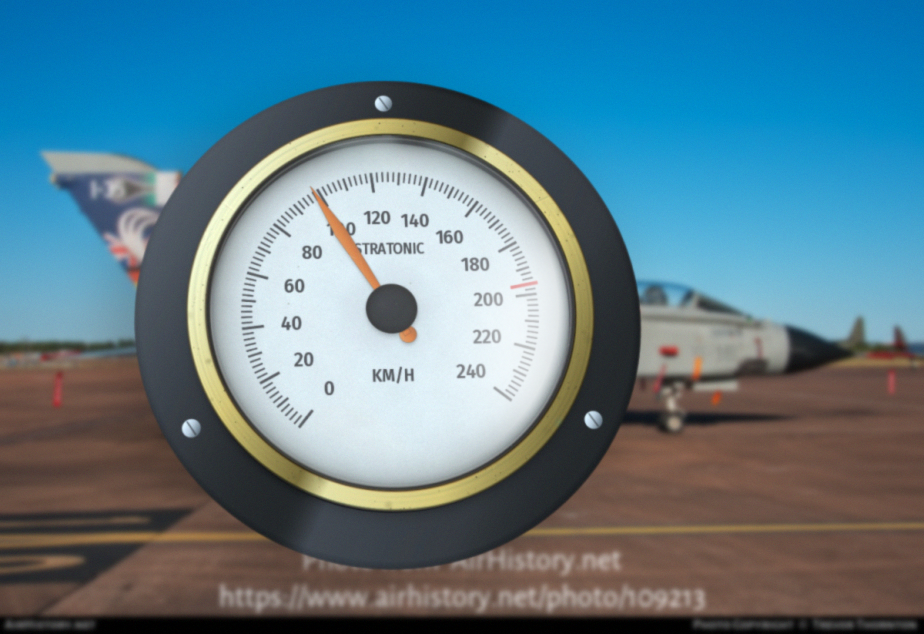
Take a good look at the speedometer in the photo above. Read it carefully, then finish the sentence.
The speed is 98 km/h
